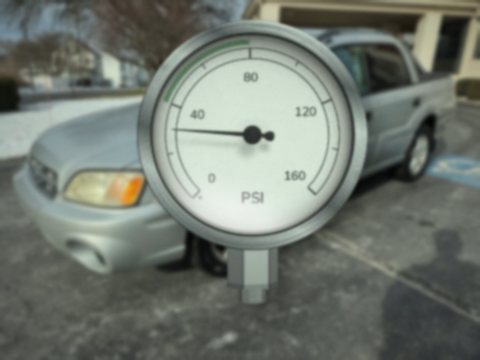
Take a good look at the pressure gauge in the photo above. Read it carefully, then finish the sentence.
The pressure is 30 psi
